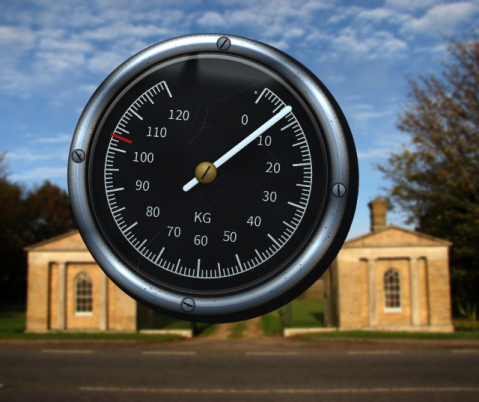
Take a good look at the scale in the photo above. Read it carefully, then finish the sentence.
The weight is 7 kg
